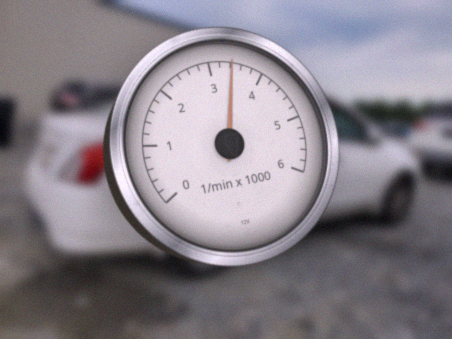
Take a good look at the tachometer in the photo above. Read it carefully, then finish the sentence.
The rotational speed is 3400 rpm
